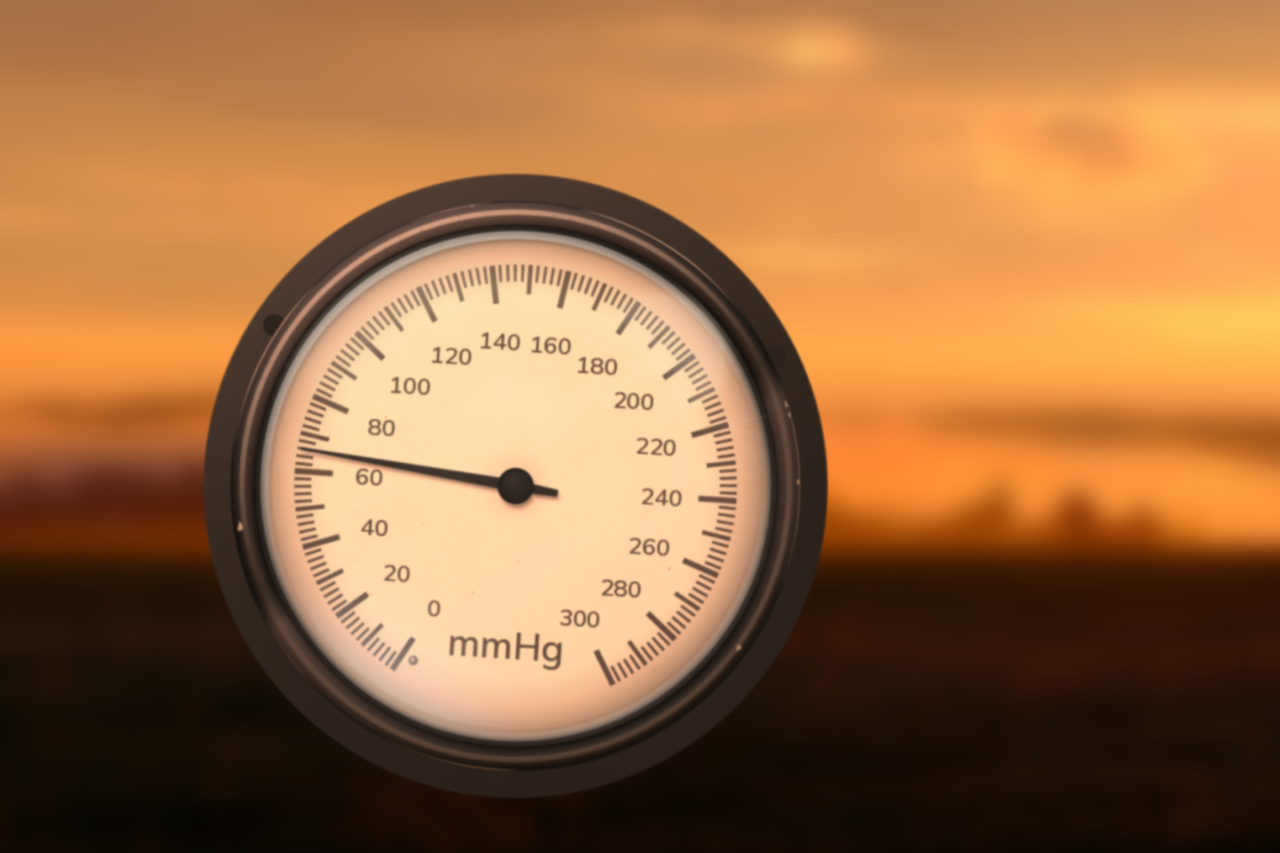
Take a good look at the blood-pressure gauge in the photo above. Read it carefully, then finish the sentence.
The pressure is 66 mmHg
